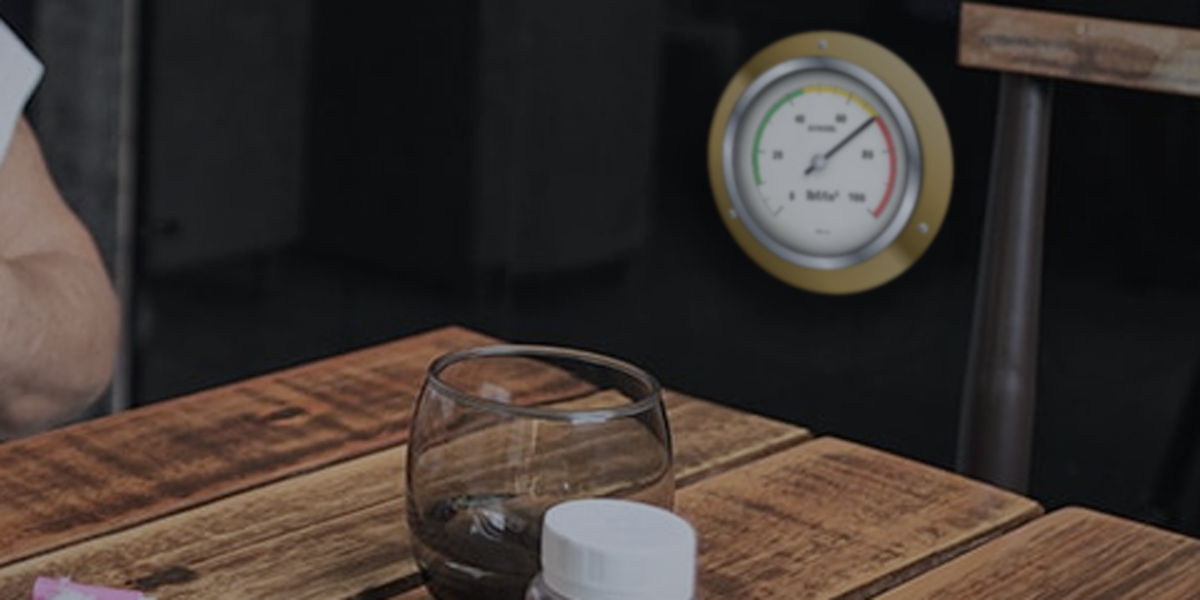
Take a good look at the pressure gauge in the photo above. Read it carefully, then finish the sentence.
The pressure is 70 psi
